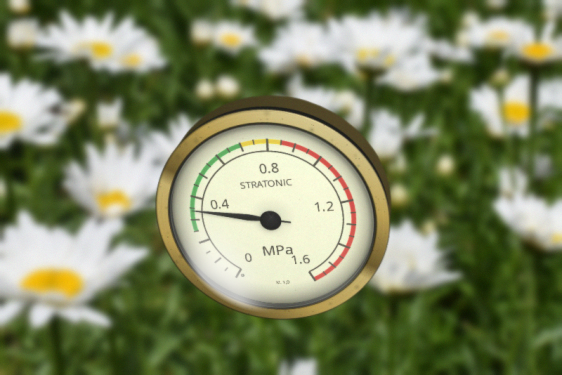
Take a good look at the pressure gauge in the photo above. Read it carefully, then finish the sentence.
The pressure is 0.35 MPa
